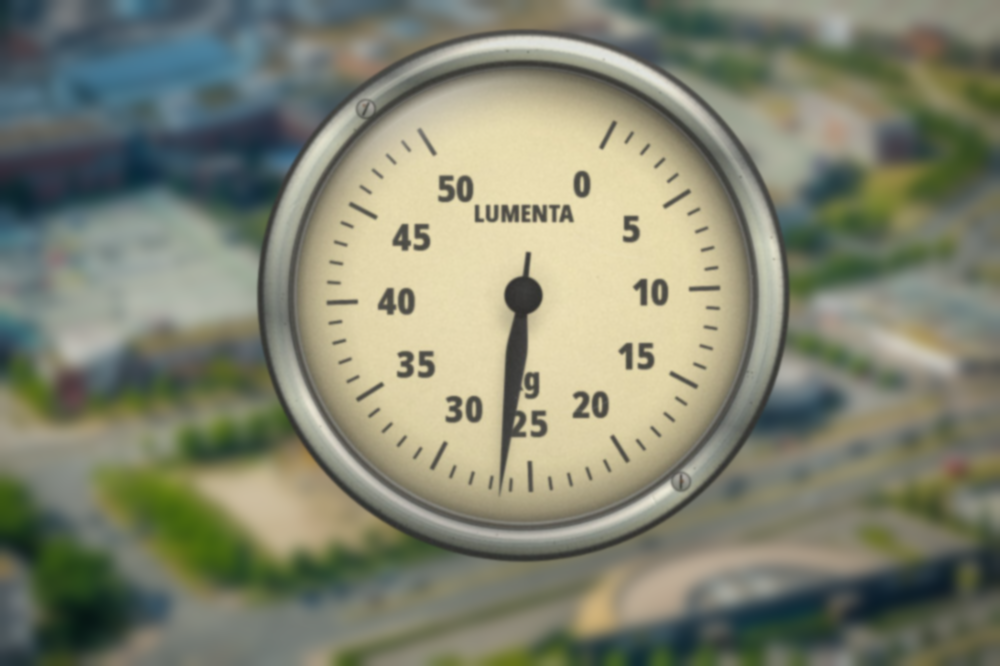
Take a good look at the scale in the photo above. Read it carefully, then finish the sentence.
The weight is 26.5 kg
